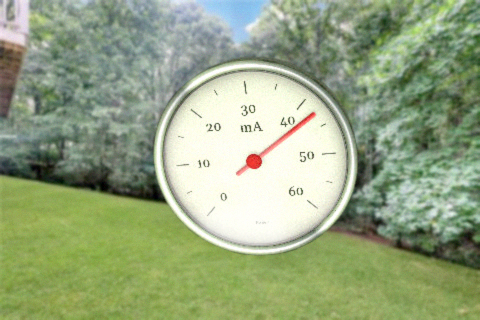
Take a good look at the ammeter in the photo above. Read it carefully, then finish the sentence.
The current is 42.5 mA
